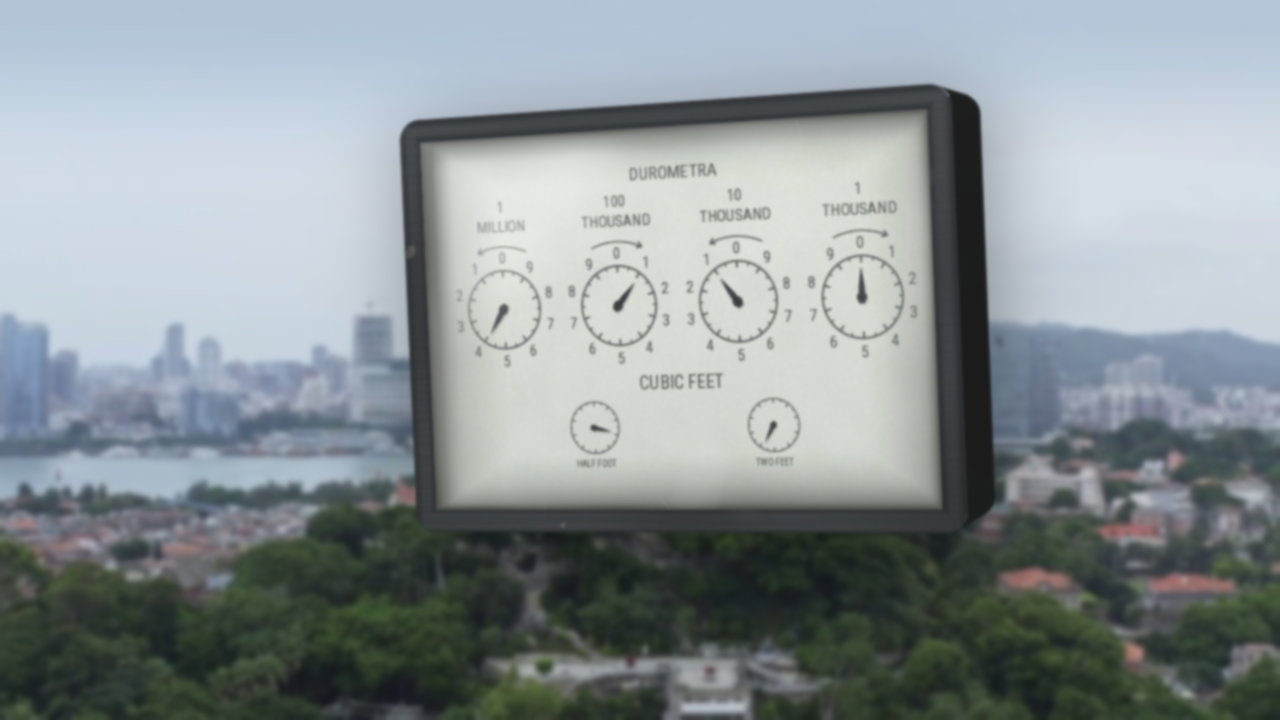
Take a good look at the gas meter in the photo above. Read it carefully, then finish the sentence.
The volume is 411000 ft³
